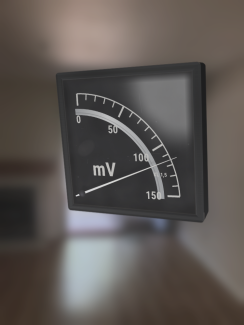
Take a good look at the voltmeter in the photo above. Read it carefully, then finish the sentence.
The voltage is 115 mV
